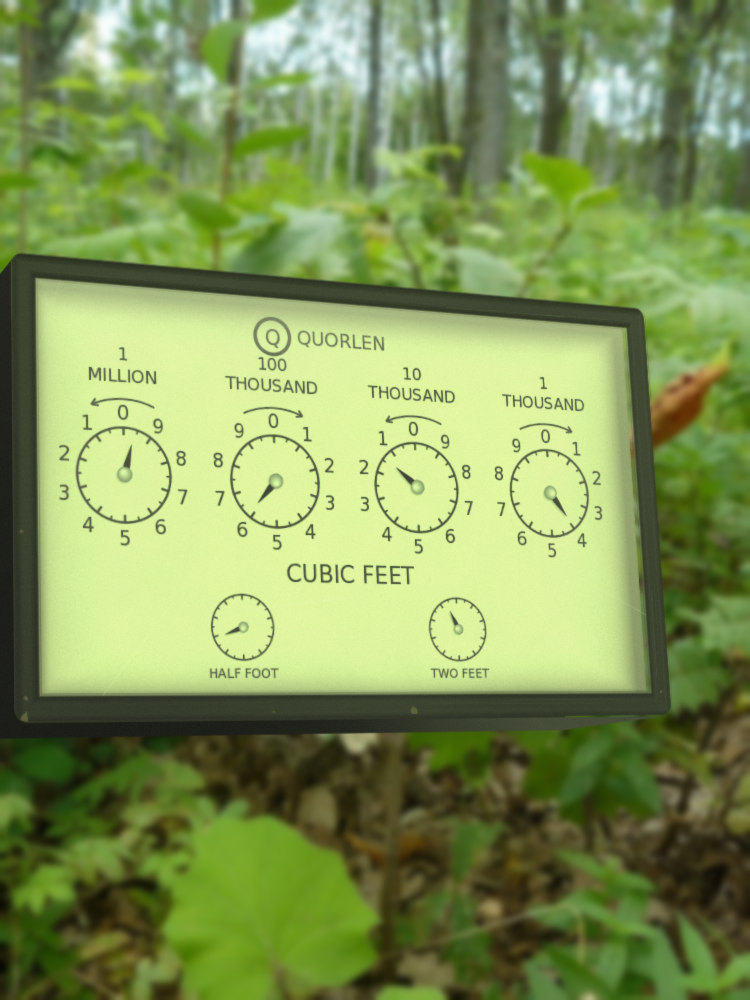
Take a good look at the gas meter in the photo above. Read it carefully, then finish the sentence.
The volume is 961400 ft³
